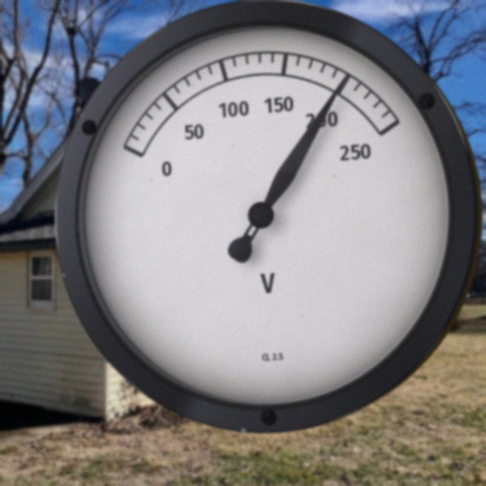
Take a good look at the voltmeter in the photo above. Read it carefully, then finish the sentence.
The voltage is 200 V
